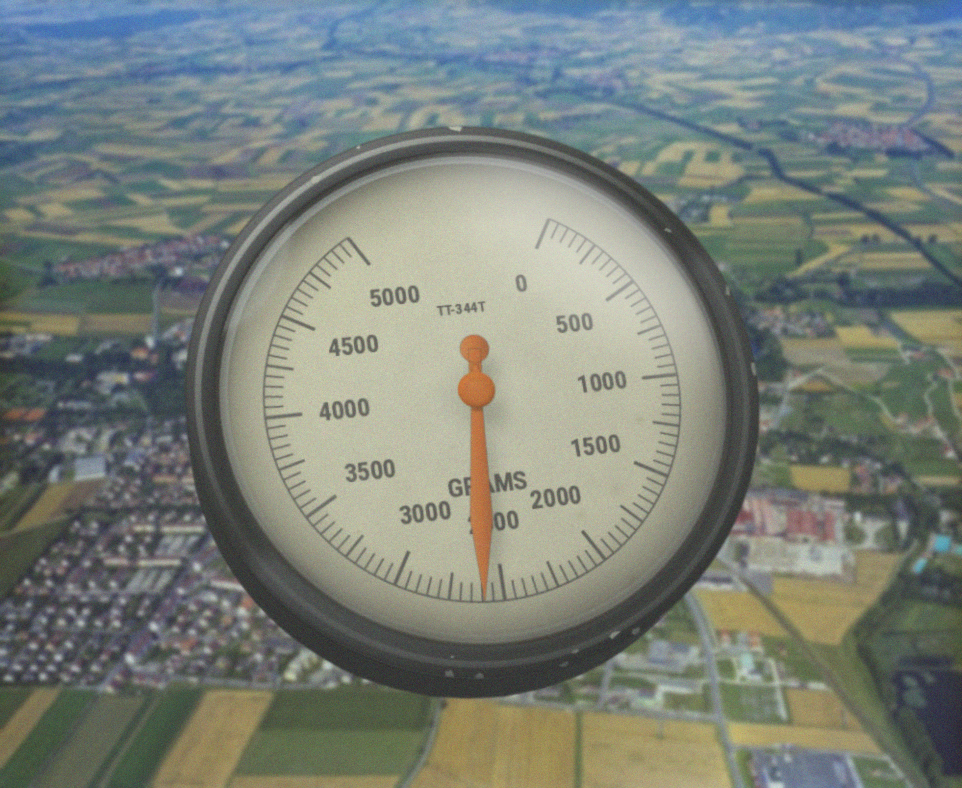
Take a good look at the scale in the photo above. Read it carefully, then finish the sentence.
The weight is 2600 g
